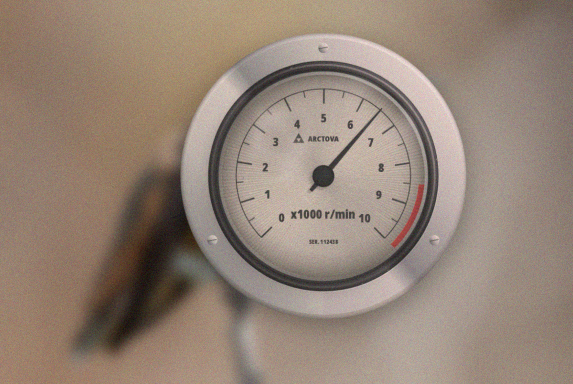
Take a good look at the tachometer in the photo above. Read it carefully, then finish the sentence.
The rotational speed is 6500 rpm
